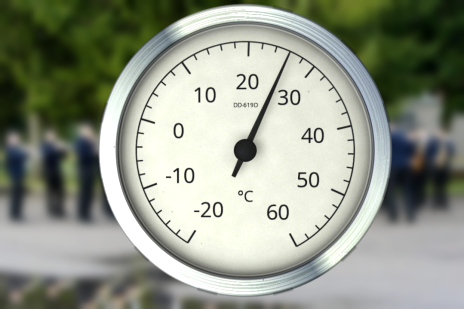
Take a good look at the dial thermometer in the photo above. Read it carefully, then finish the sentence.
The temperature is 26 °C
